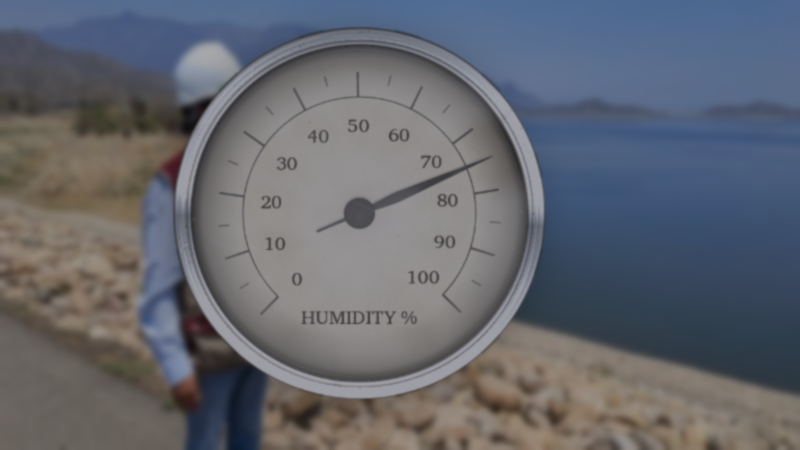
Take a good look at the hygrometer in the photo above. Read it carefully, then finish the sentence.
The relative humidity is 75 %
